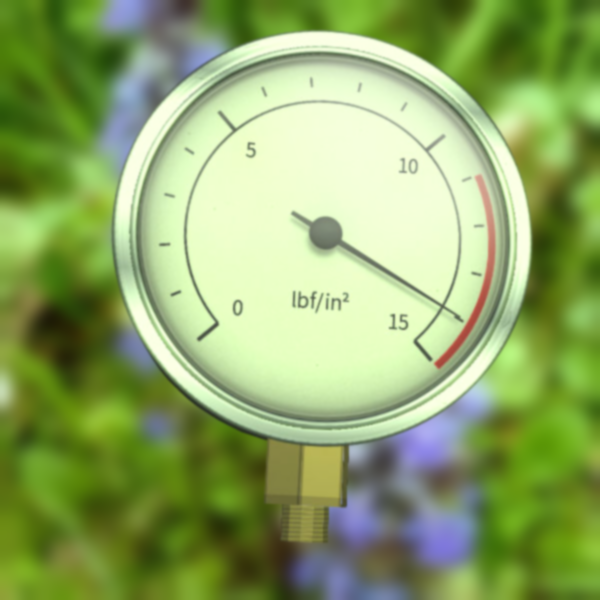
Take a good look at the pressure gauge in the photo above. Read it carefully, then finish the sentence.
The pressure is 14 psi
